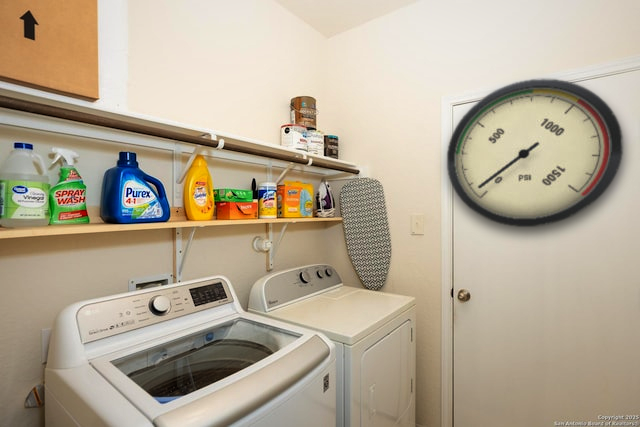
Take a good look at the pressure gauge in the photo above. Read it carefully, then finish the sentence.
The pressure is 50 psi
